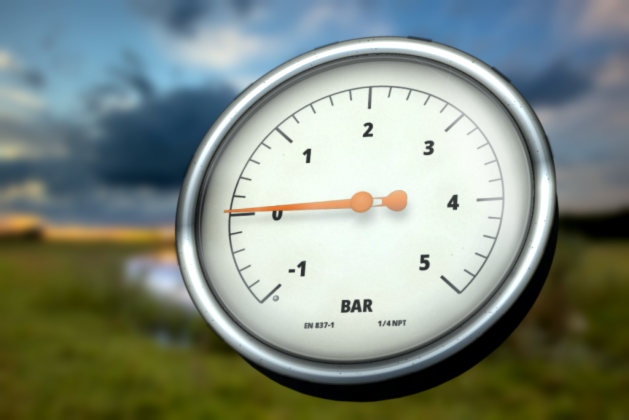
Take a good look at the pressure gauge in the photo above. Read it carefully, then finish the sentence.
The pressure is 0 bar
